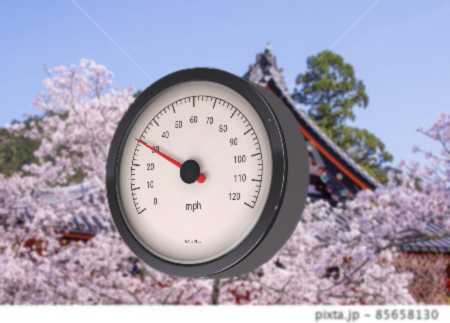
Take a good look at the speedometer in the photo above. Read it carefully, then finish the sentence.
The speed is 30 mph
